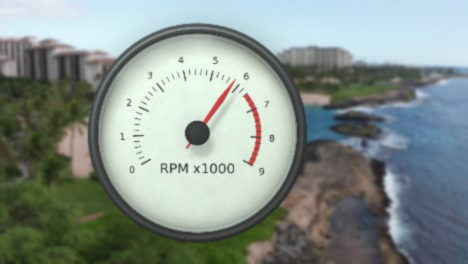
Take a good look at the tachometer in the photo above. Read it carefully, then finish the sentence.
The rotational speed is 5800 rpm
